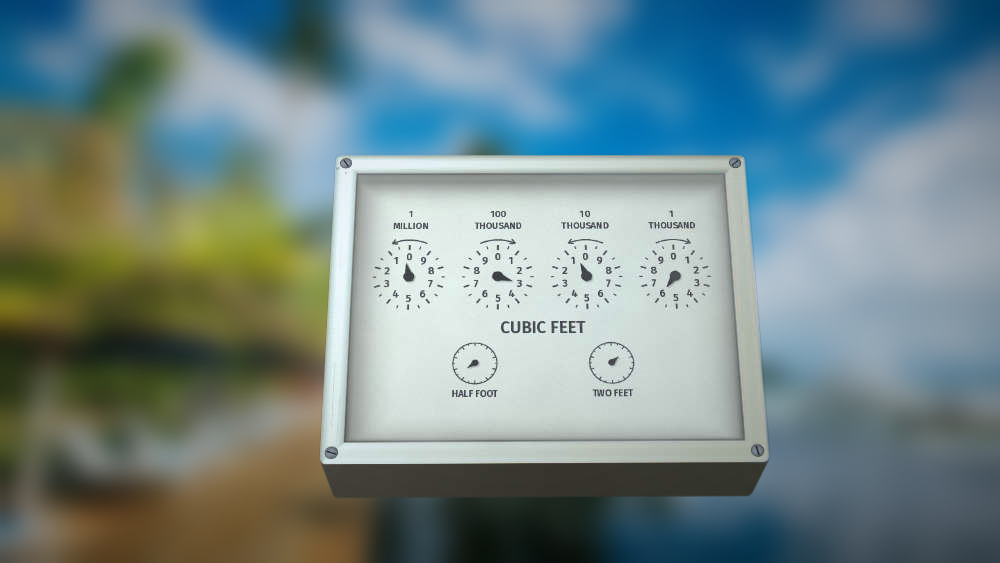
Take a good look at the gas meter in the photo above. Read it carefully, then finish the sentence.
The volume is 30600 ft³
